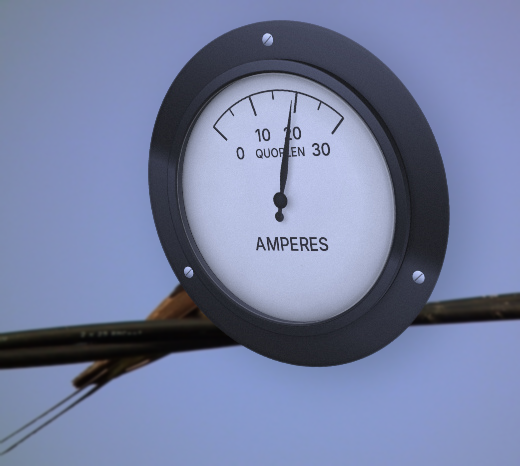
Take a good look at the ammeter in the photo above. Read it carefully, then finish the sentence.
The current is 20 A
